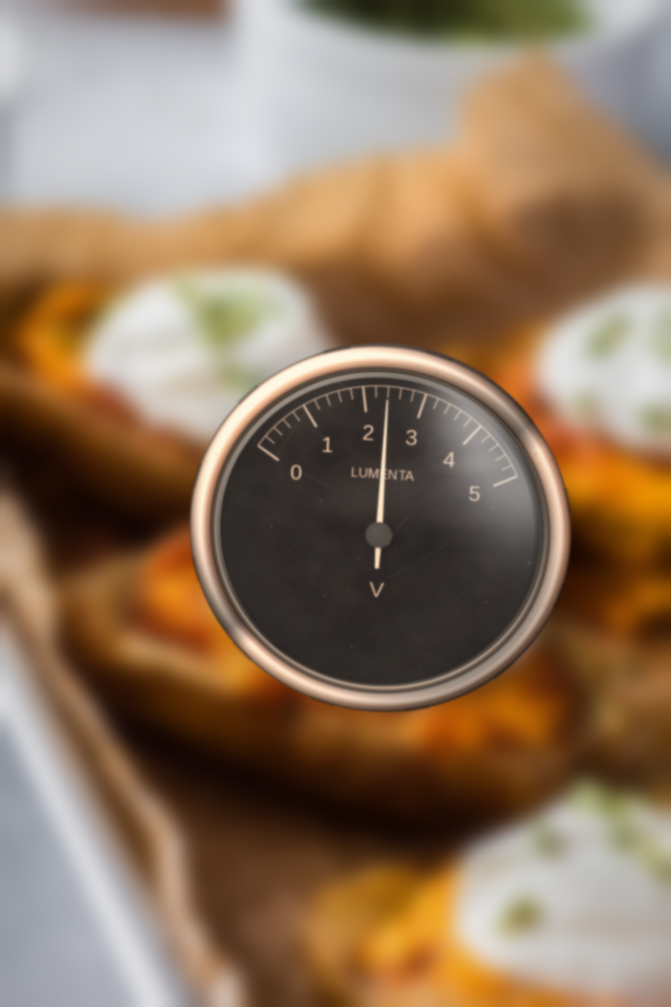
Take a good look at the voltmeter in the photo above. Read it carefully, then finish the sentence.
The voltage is 2.4 V
